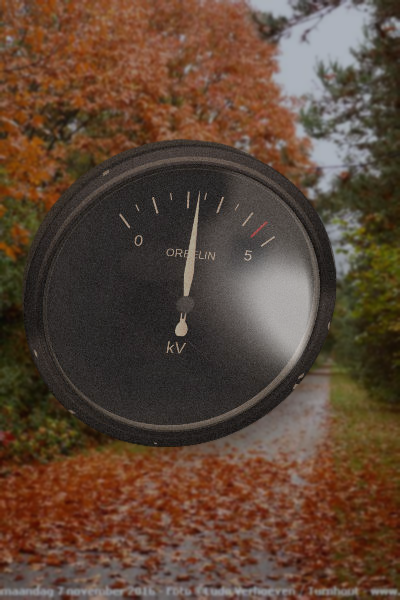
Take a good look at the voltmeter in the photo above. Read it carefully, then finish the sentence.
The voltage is 2.25 kV
